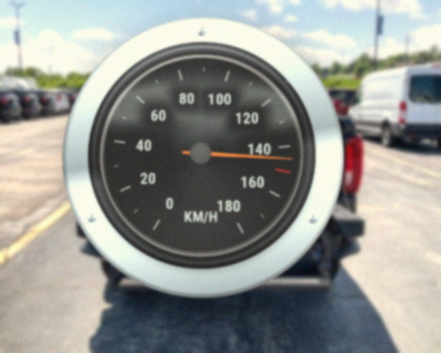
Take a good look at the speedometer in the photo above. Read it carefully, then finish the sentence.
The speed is 145 km/h
